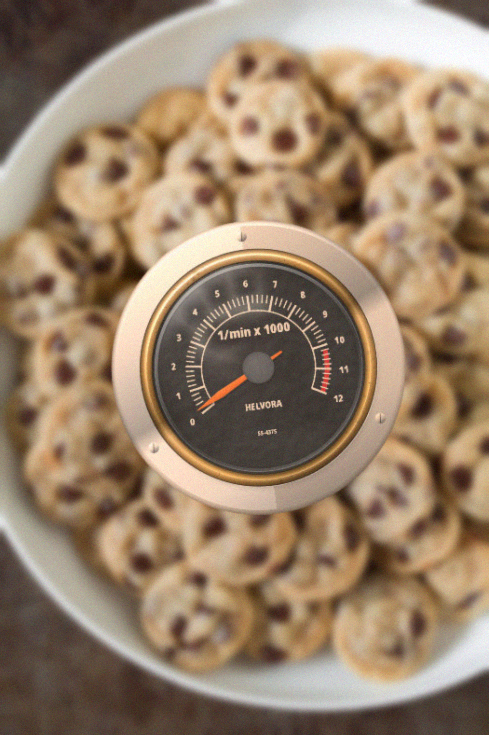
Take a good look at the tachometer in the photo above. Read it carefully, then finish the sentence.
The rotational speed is 200 rpm
